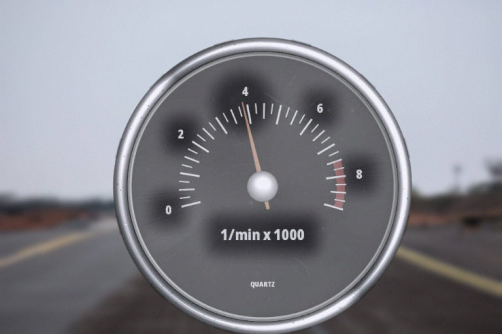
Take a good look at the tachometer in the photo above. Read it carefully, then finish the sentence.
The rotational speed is 3875 rpm
